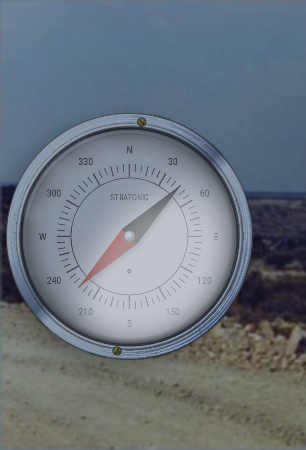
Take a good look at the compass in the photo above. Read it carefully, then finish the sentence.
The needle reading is 225 °
